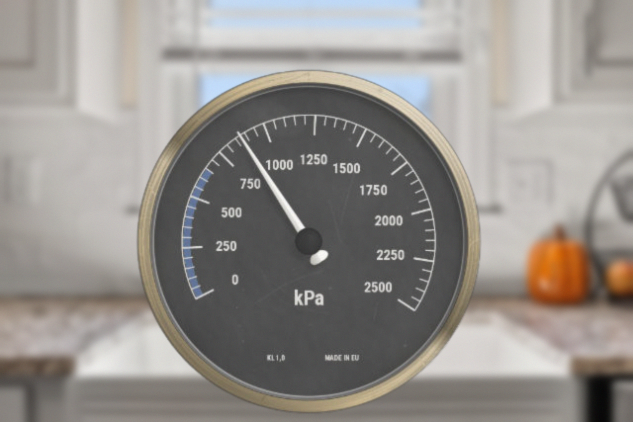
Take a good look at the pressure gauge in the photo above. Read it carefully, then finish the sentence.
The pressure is 875 kPa
